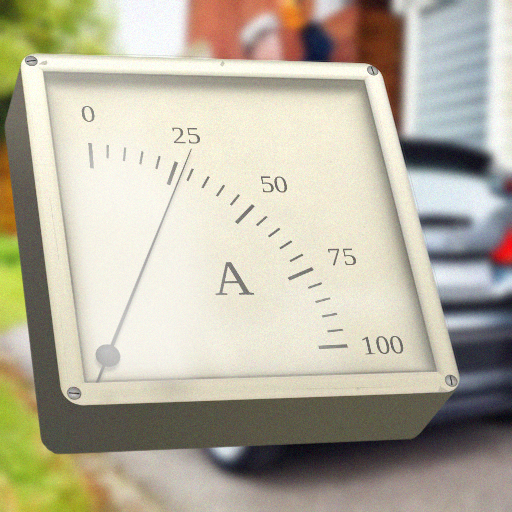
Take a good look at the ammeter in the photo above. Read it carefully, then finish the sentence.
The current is 27.5 A
